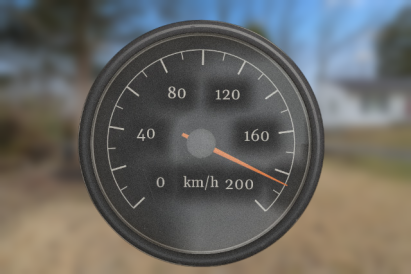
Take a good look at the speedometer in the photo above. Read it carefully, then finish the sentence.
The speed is 185 km/h
